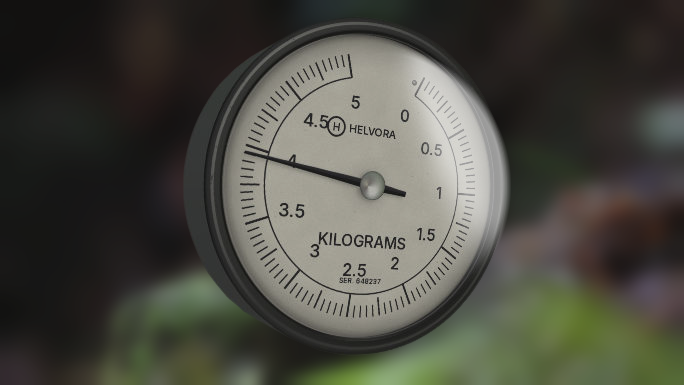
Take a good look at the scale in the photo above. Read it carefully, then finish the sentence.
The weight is 3.95 kg
